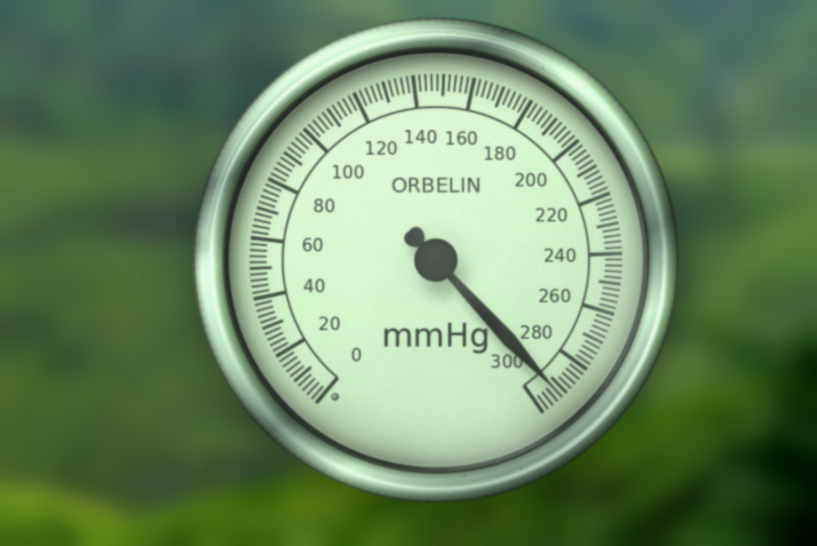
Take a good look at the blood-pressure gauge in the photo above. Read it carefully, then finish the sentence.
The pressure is 292 mmHg
